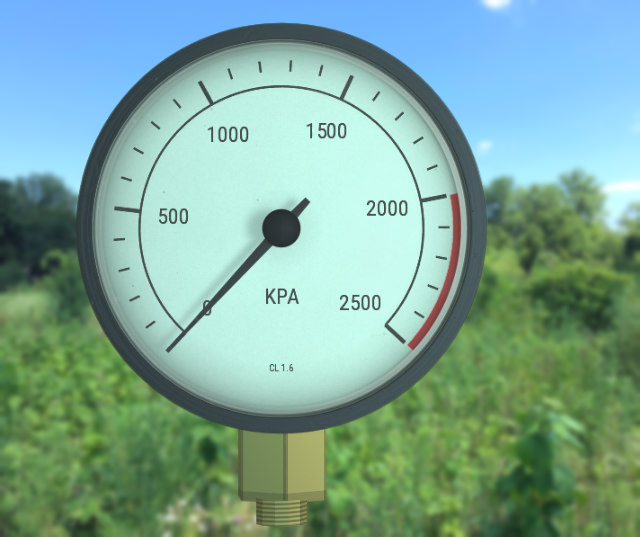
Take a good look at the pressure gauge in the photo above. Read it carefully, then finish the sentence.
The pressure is 0 kPa
